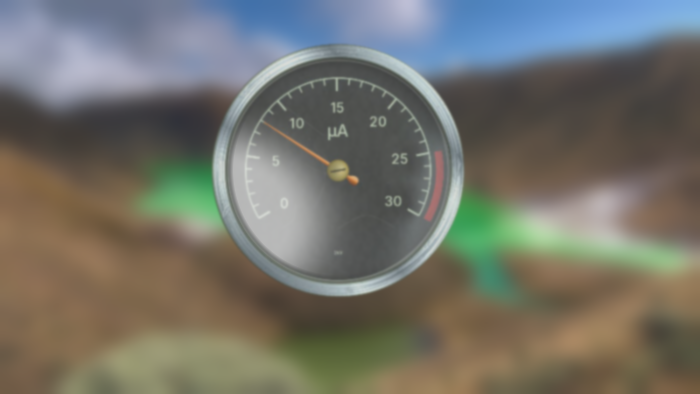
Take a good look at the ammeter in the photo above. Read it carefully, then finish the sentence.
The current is 8 µA
